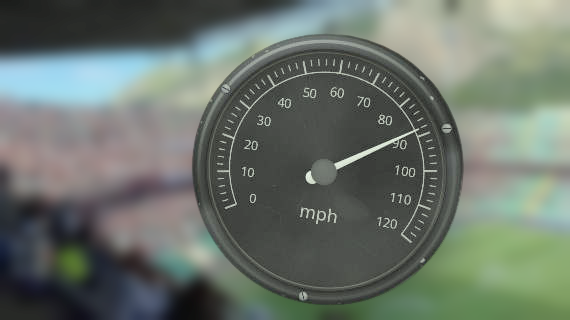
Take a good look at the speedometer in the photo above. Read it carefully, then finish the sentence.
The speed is 88 mph
